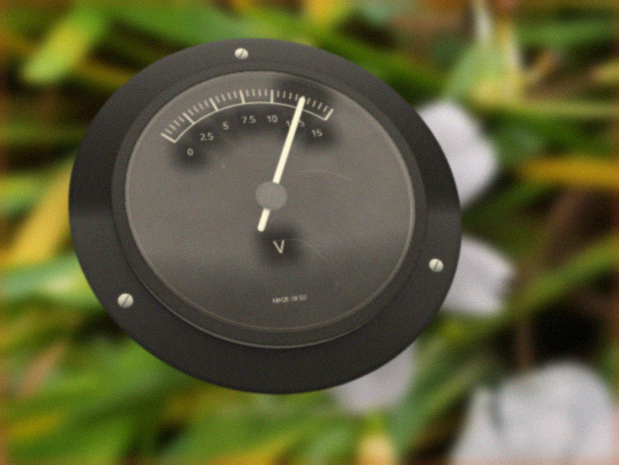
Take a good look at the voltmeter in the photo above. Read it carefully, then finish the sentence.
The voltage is 12.5 V
